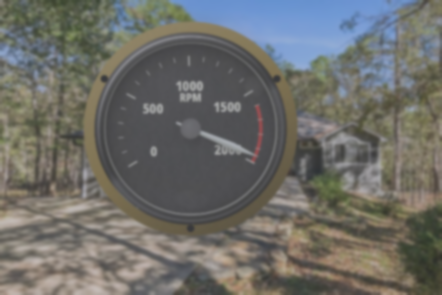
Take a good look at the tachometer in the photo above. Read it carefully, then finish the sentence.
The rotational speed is 1950 rpm
